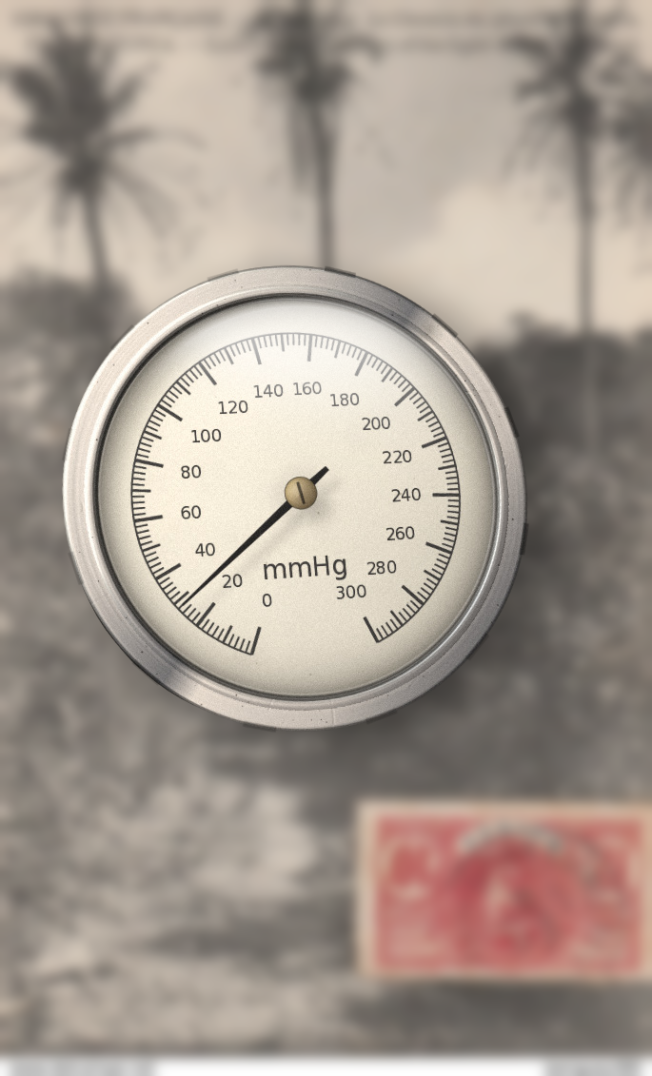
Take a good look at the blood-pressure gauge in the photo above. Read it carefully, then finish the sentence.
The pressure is 28 mmHg
